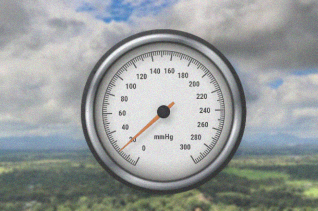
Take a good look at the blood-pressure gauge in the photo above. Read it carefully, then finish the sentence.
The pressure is 20 mmHg
